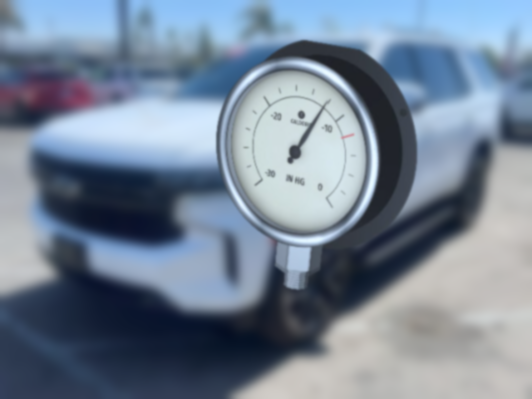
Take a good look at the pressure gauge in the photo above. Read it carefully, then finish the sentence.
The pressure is -12 inHg
